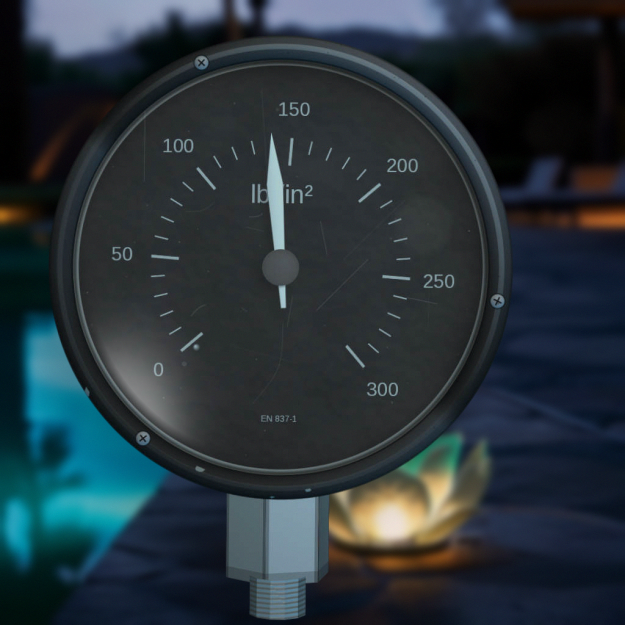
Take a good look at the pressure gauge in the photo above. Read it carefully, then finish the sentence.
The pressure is 140 psi
